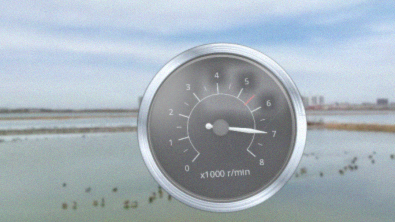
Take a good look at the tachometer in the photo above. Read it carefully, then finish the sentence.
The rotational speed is 7000 rpm
